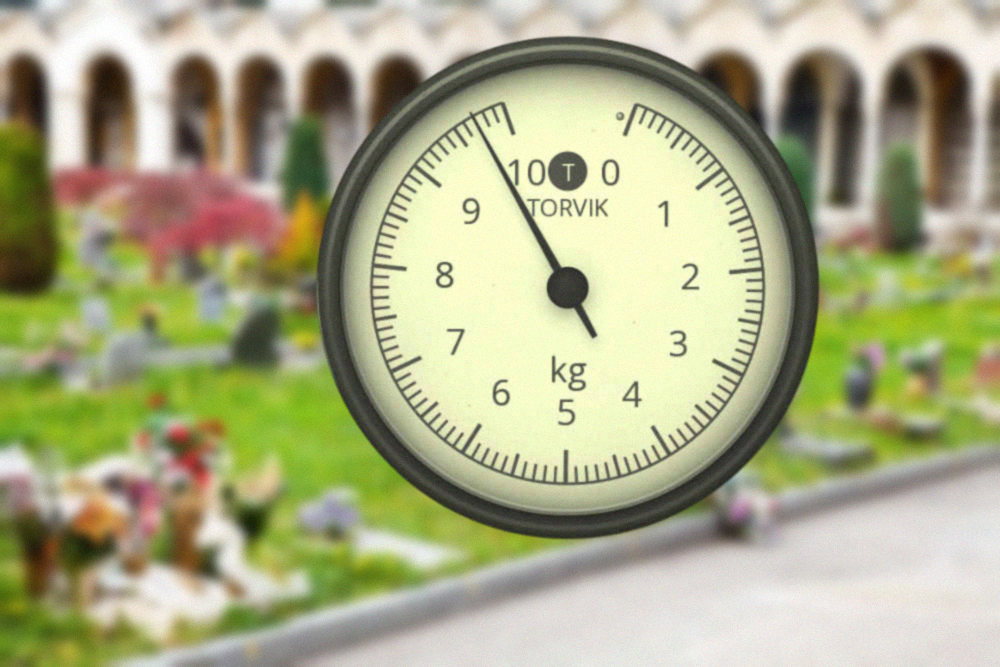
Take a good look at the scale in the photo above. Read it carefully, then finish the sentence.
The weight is 9.7 kg
